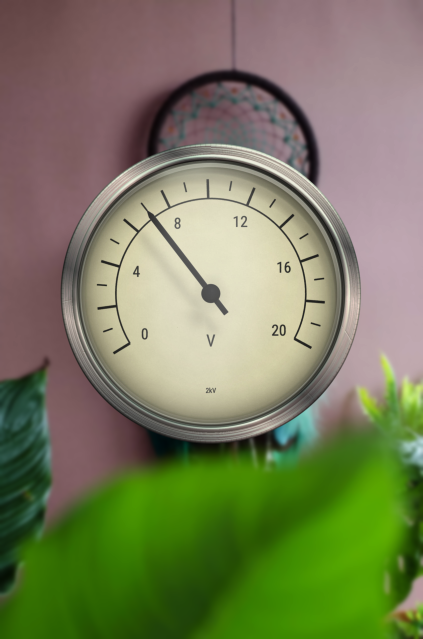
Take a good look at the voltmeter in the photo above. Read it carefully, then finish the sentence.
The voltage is 7 V
